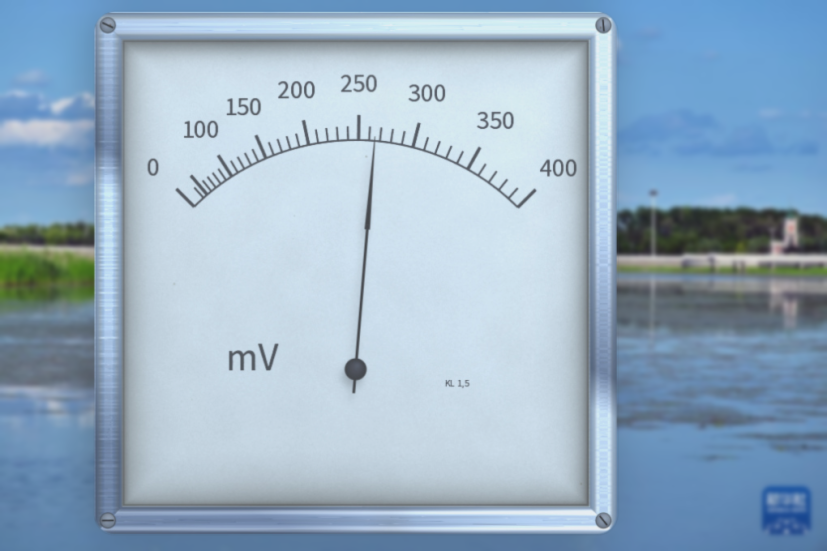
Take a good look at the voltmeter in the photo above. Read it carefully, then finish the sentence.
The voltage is 265 mV
